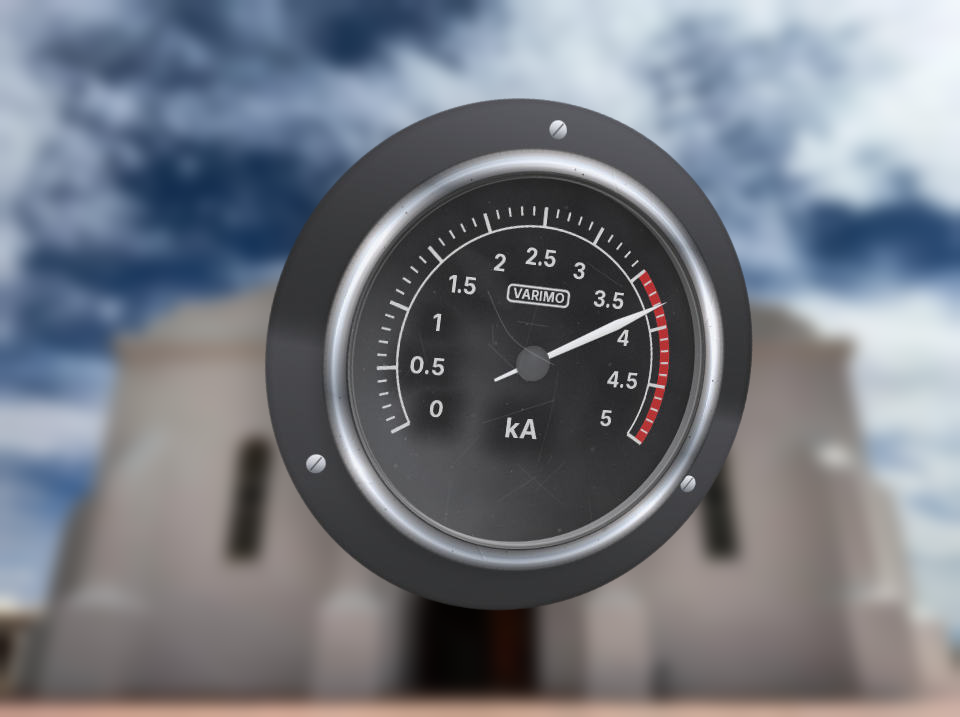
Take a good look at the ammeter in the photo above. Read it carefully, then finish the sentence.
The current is 3.8 kA
